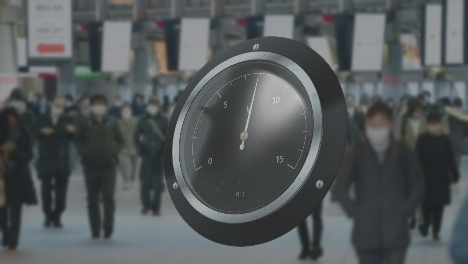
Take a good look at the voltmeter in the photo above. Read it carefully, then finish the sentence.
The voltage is 8 V
